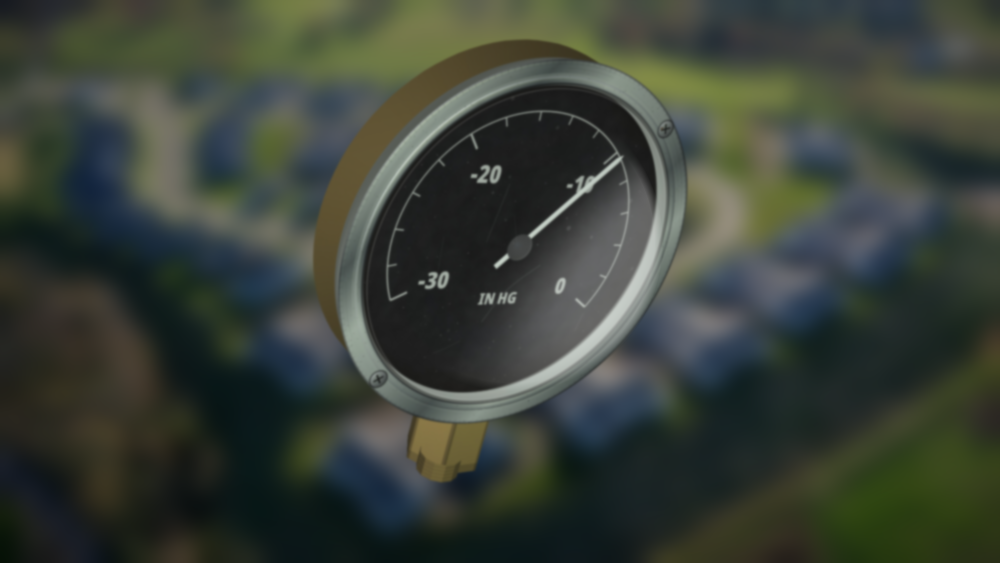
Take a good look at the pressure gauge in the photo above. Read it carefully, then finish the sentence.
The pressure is -10 inHg
